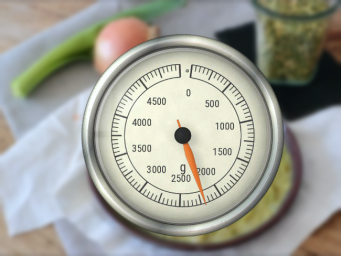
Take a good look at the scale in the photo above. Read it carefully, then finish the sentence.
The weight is 2200 g
